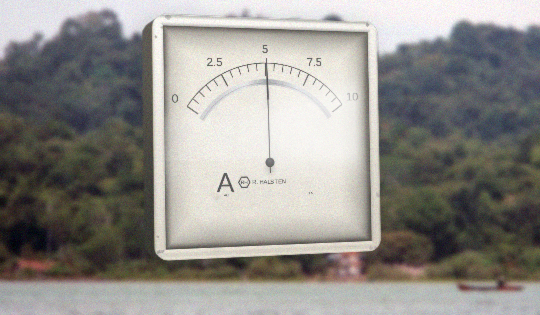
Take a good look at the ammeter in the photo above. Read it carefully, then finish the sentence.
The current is 5 A
